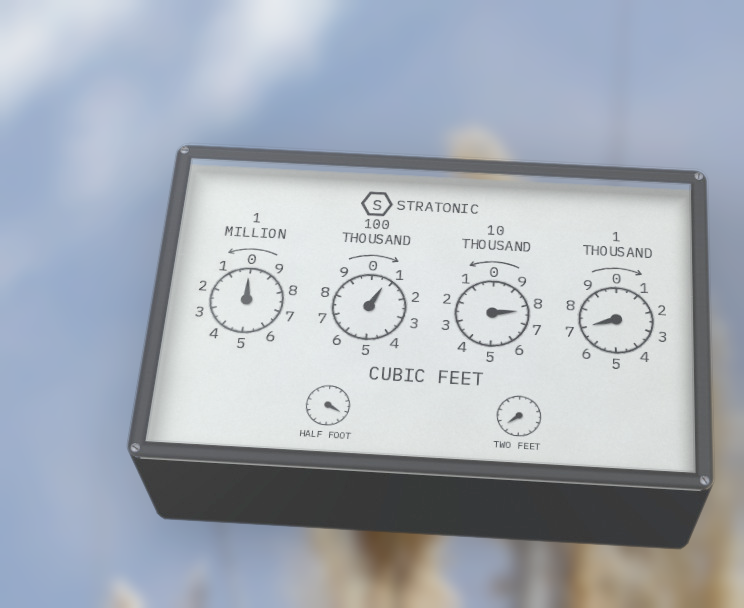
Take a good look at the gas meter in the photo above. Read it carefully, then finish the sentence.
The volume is 7700 ft³
